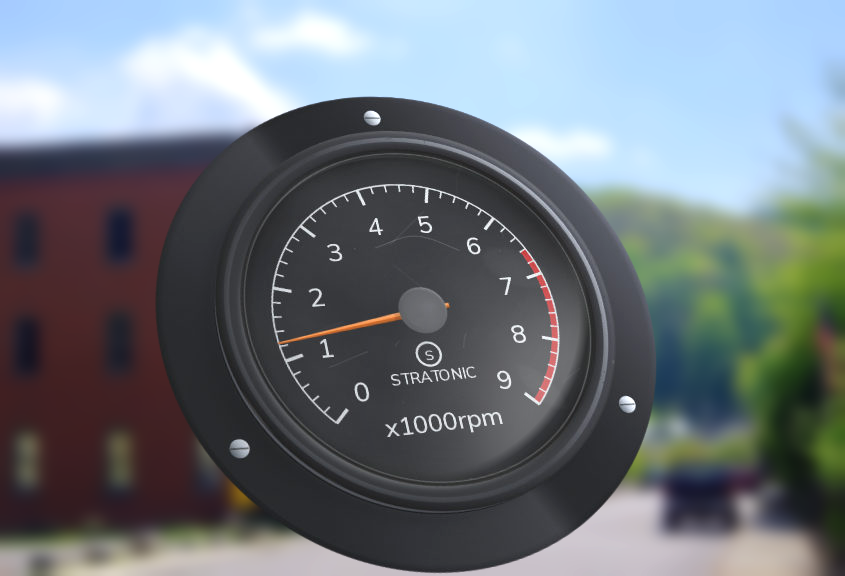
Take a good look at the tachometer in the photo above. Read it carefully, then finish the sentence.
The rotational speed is 1200 rpm
